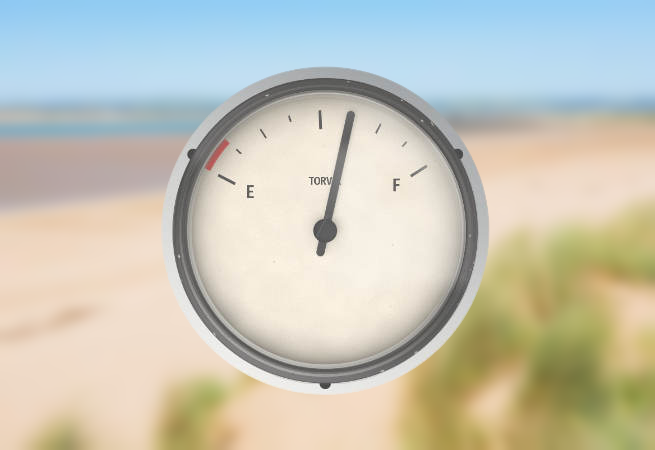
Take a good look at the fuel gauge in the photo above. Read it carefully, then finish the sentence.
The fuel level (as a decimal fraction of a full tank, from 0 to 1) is 0.625
